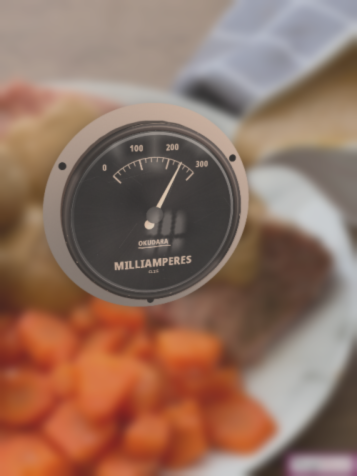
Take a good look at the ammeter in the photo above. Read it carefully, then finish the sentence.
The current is 240 mA
